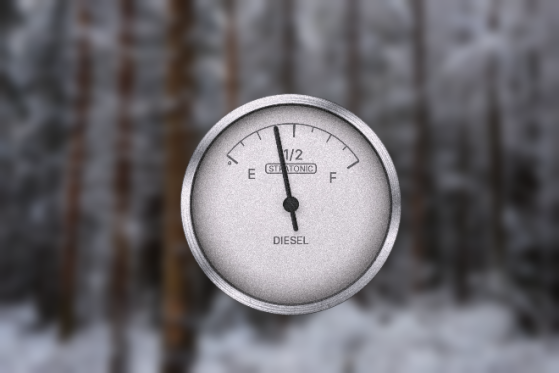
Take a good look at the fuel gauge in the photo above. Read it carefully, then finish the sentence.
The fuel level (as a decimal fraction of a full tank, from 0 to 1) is 0.375
